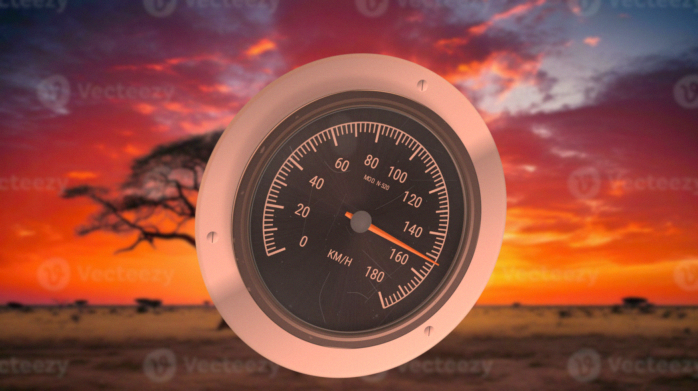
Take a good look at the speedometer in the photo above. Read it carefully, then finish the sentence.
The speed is 152 km/h
